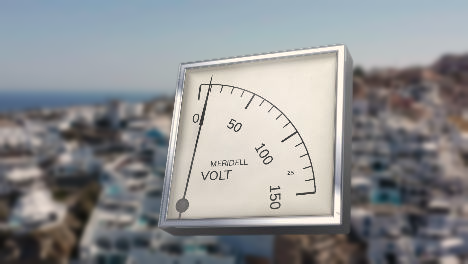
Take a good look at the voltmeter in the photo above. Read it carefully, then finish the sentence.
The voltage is 10 V
